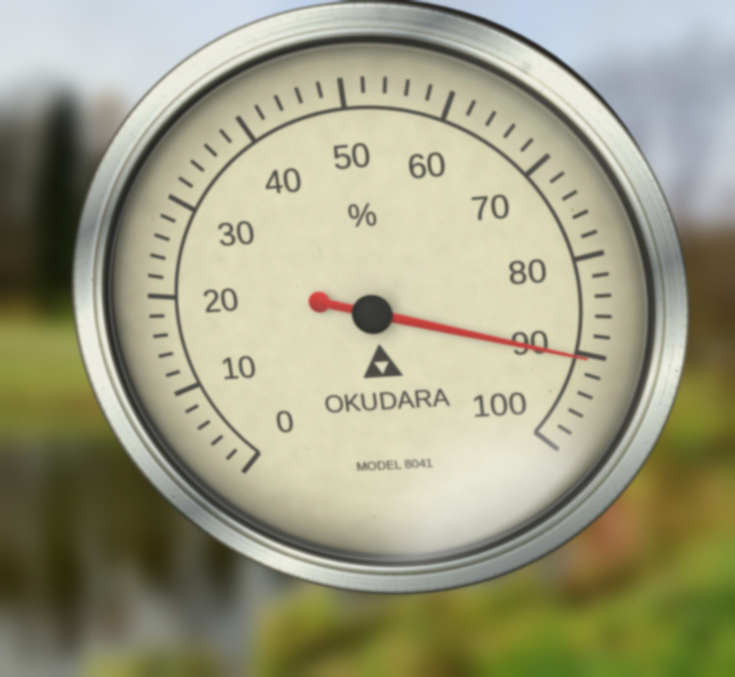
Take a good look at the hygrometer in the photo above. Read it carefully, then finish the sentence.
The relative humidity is 90 %
